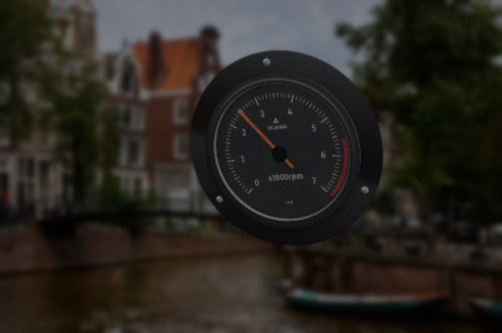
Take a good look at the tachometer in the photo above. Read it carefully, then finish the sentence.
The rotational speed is 2500 rpm
